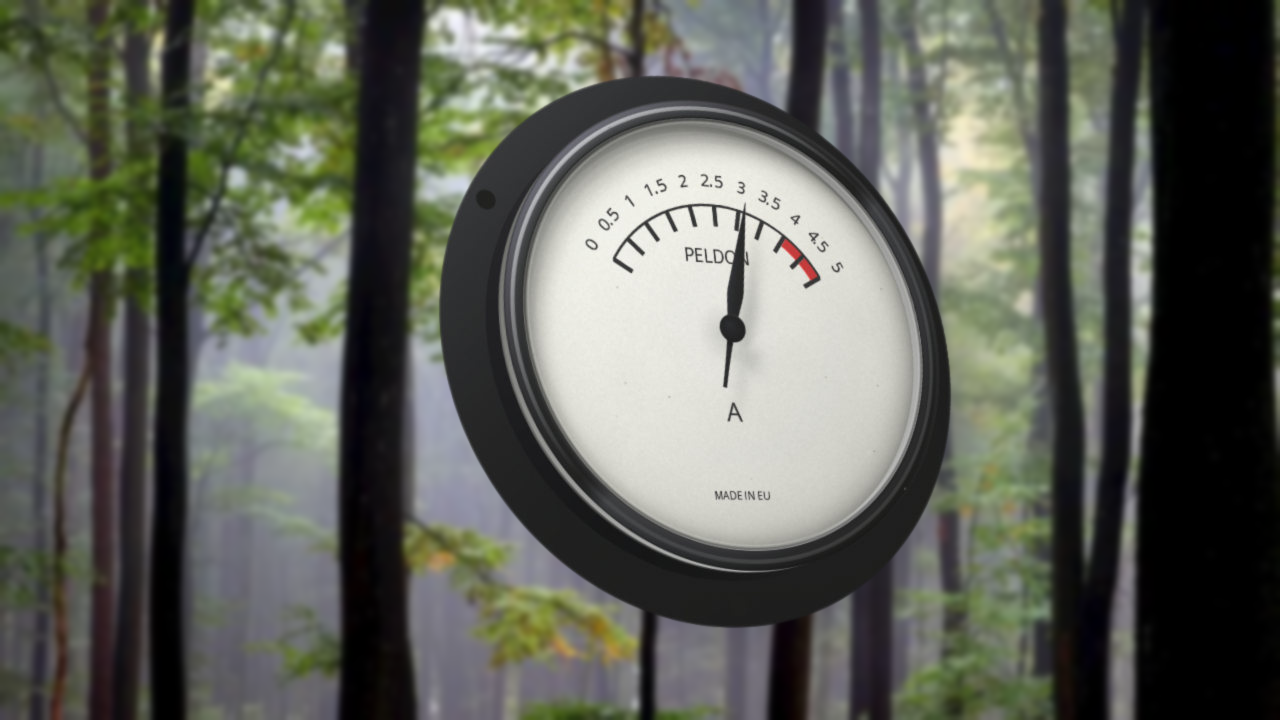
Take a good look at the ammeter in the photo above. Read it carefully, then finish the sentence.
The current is 3 A
